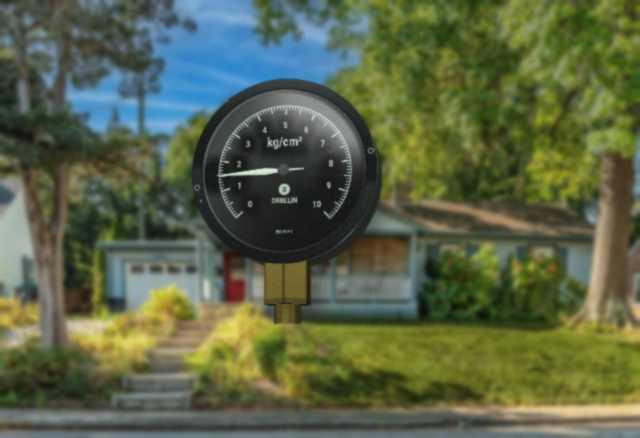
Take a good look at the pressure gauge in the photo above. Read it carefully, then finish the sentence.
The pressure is 1.5 kg/cm²
